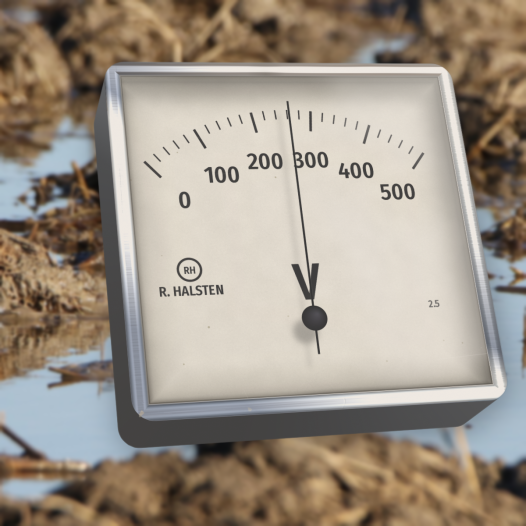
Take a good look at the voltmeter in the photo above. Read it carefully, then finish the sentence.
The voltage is 260 V
